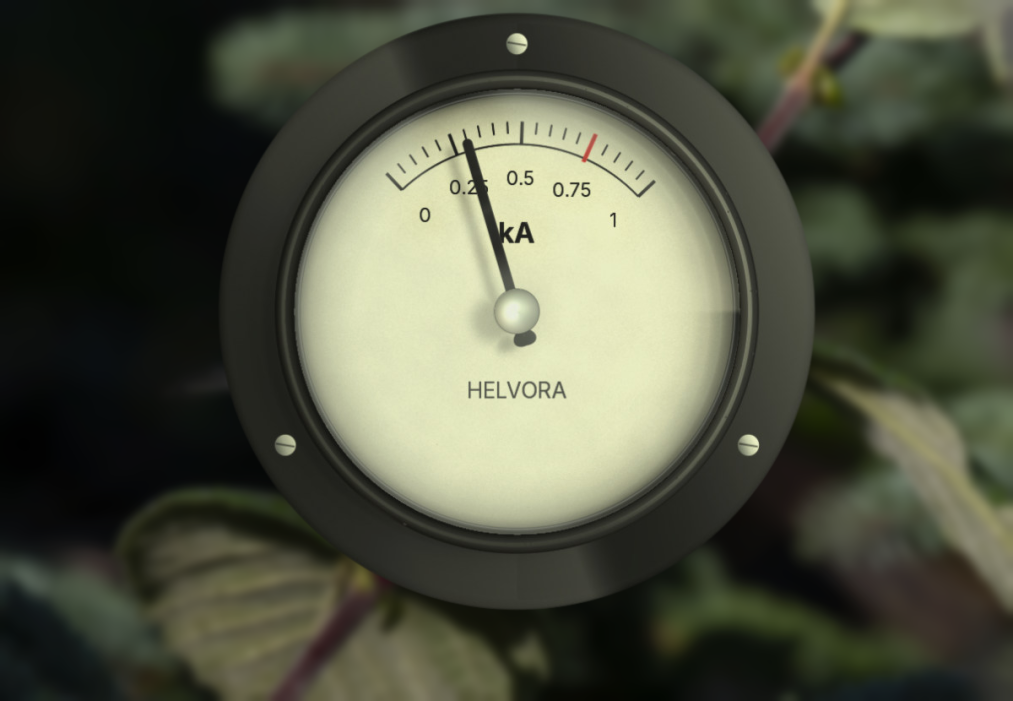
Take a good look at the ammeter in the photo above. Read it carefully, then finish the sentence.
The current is 0.3 kA
